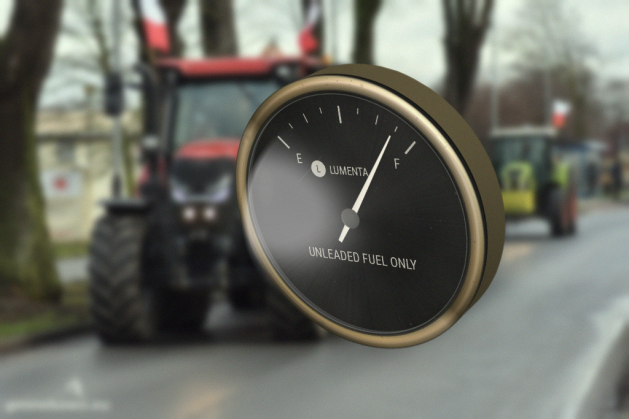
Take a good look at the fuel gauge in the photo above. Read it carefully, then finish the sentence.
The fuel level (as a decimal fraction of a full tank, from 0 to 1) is 0.875
